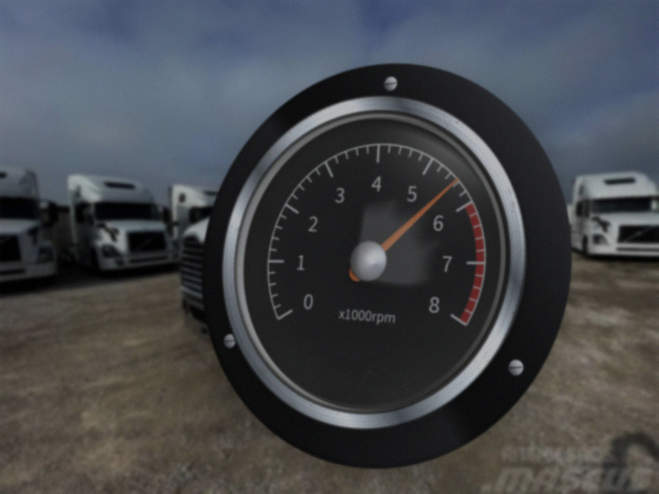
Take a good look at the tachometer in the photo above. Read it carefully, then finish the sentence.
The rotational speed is 5600 rpm
